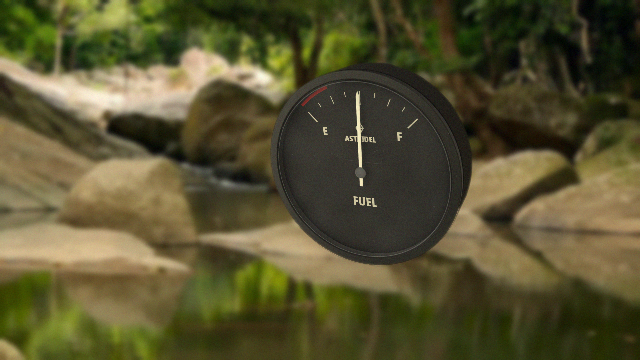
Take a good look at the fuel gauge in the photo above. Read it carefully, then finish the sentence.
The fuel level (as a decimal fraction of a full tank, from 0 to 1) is 0.5
